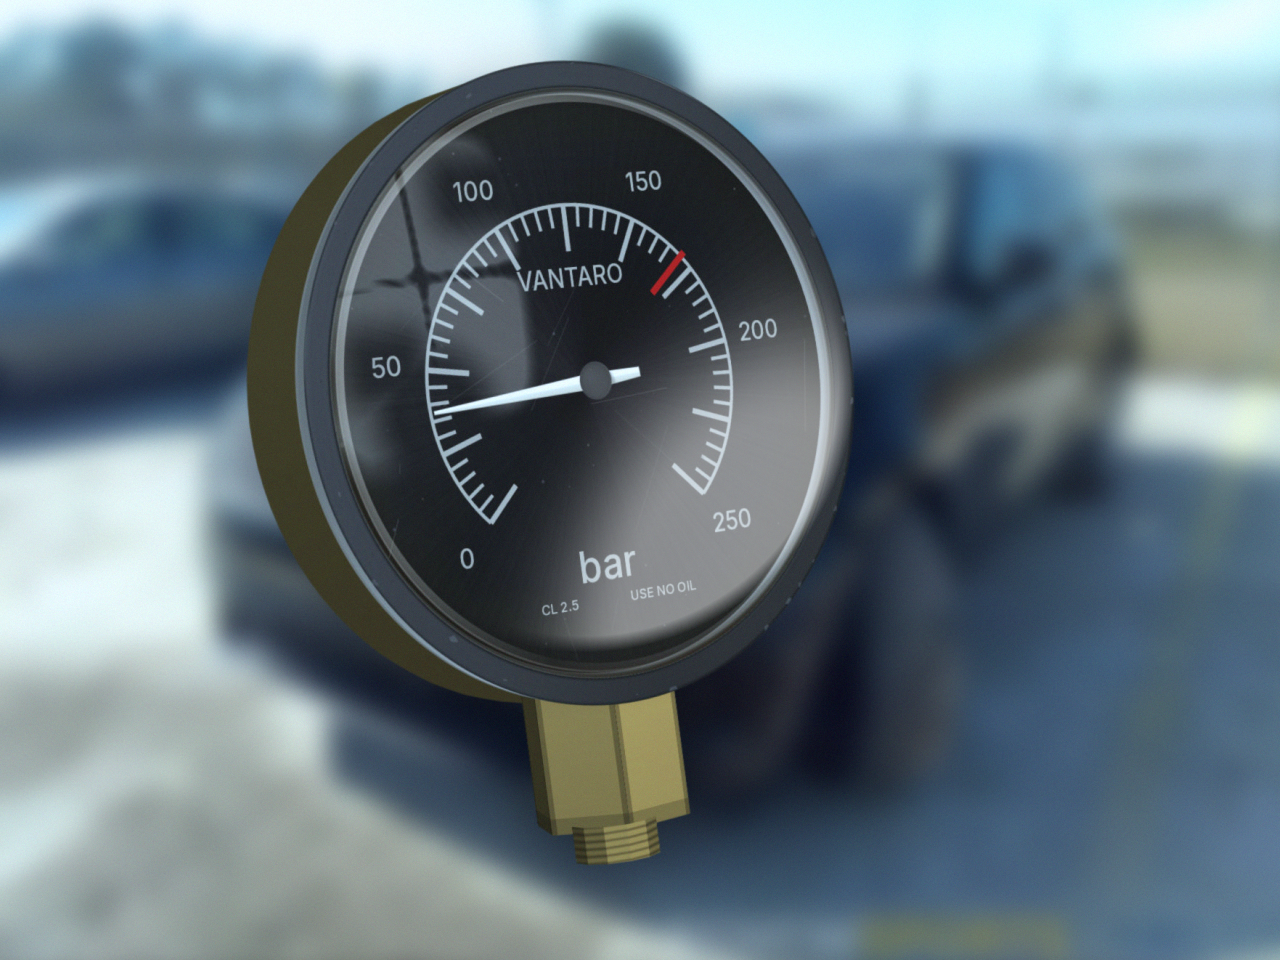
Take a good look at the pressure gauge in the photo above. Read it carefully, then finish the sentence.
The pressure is 37.5 bar
